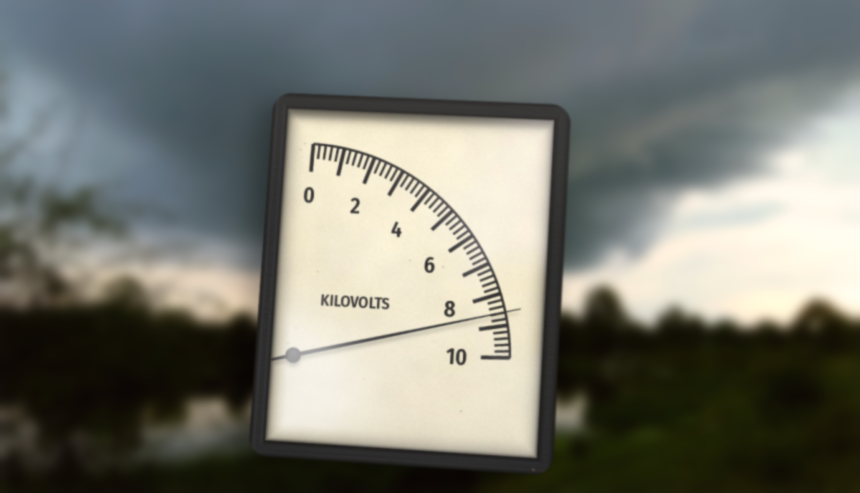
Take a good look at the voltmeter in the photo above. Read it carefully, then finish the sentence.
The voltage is 8.6 kV
